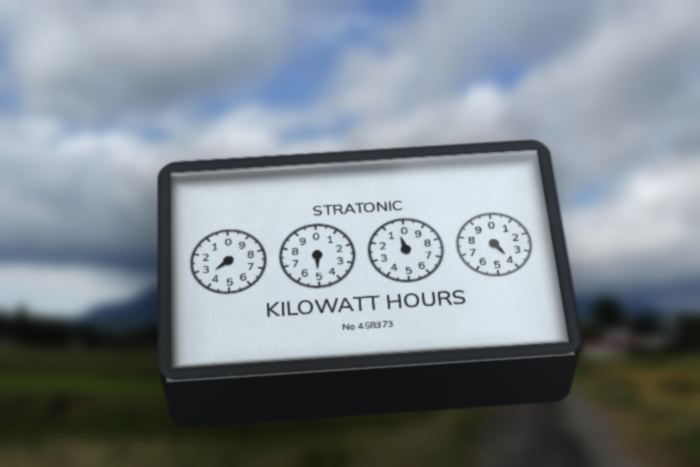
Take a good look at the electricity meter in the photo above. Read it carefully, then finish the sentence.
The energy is 3504 kWh
